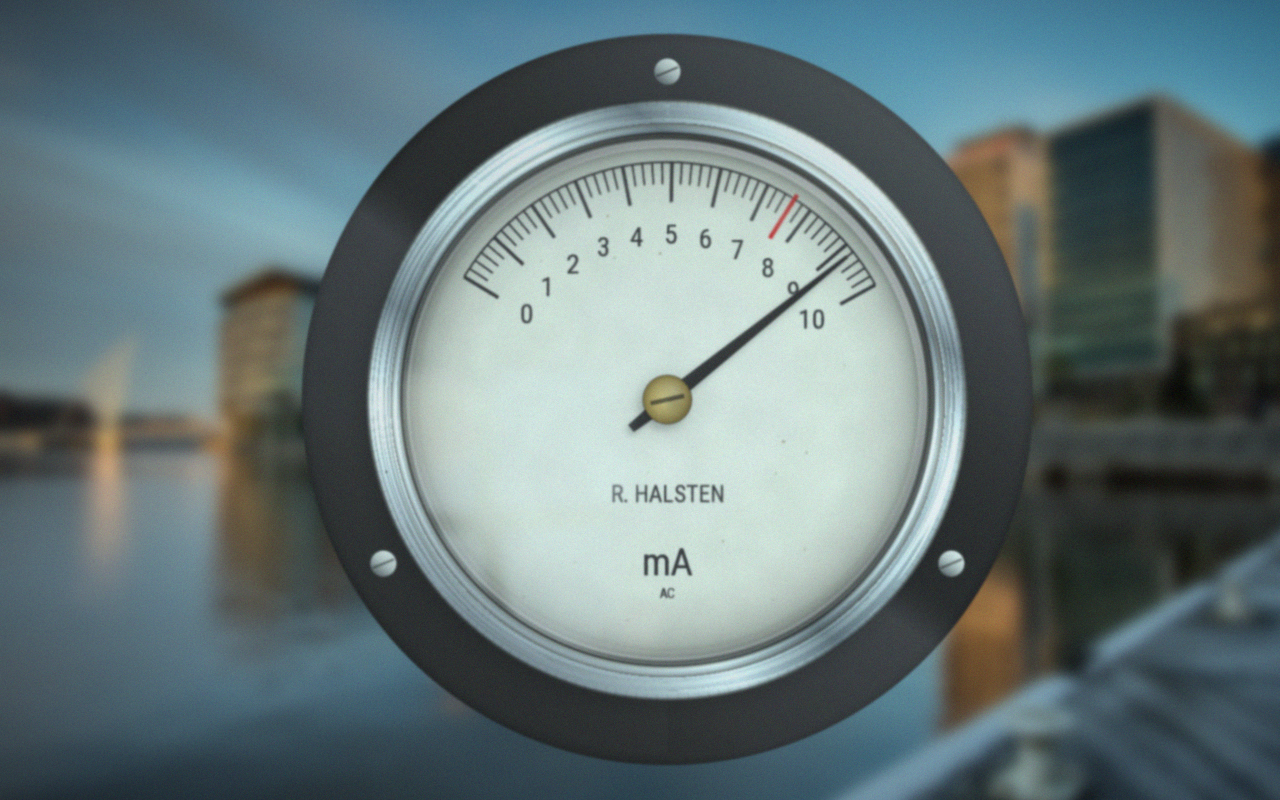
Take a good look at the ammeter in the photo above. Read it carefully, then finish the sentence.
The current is 9.2 mA
